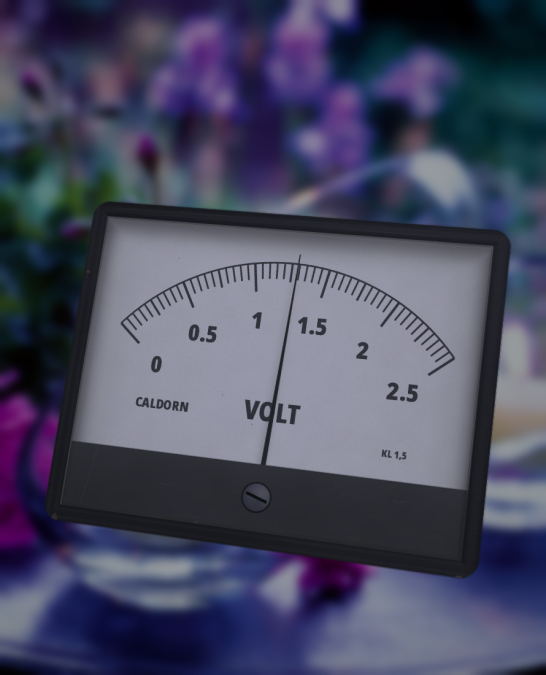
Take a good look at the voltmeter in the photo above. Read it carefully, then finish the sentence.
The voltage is 1.3 V
